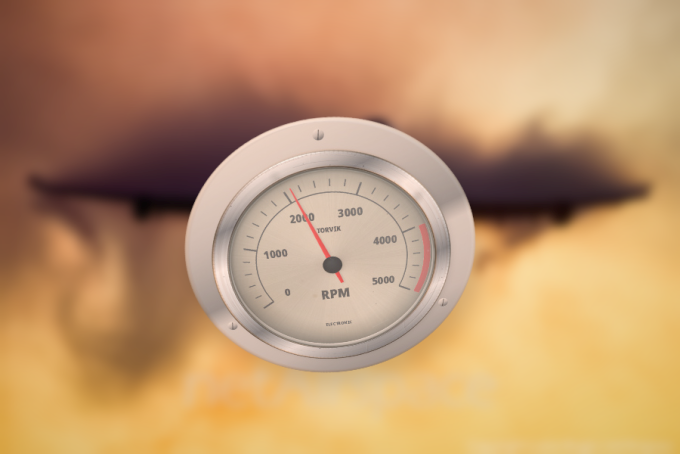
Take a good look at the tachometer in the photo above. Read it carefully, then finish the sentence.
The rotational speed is 2100 rpm
